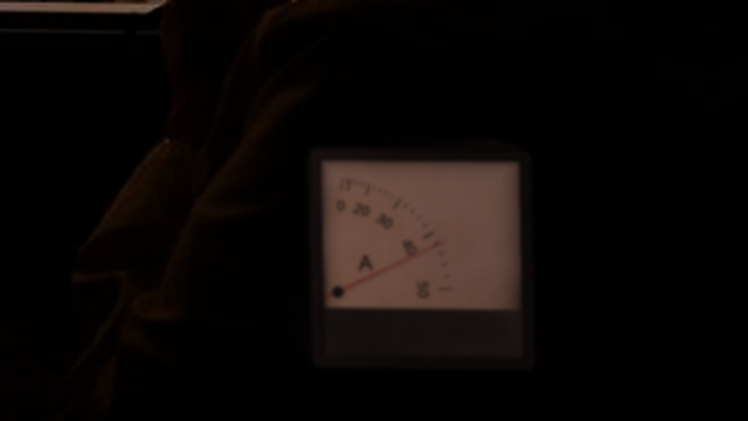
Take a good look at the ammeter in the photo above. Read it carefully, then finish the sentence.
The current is 42 A
